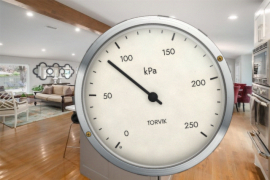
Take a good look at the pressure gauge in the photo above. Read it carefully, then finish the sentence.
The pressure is 85 kPa
